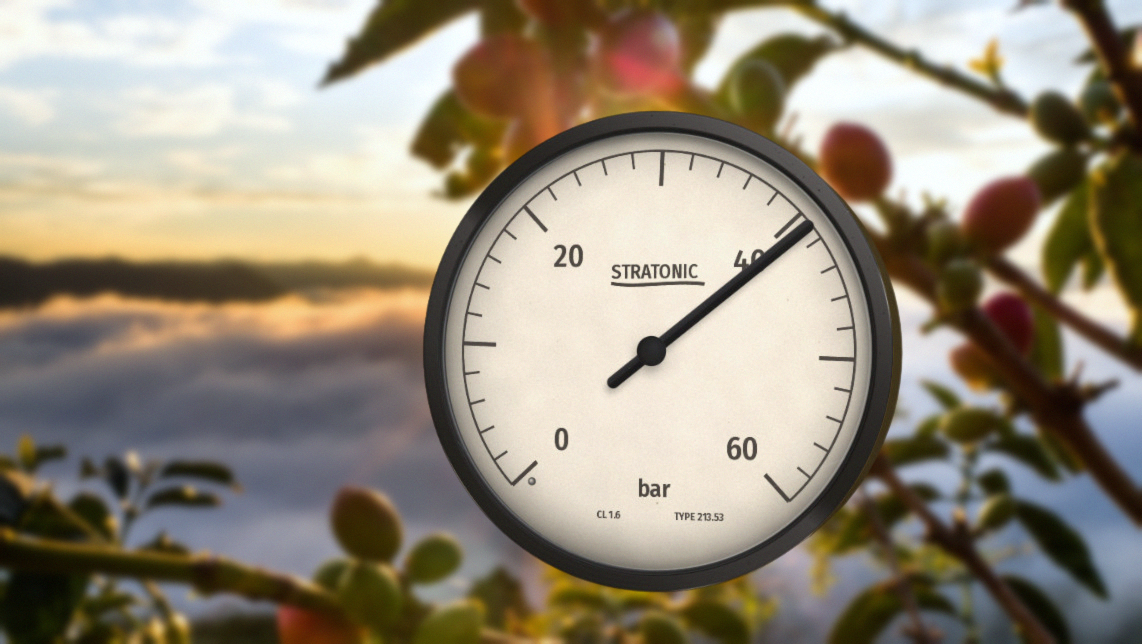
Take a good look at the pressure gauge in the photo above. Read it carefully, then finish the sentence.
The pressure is 41 bar
